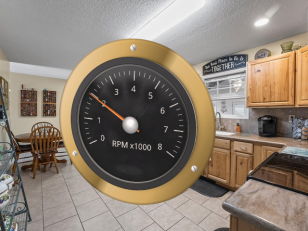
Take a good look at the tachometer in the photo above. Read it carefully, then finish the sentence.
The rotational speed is 2000 rpm
